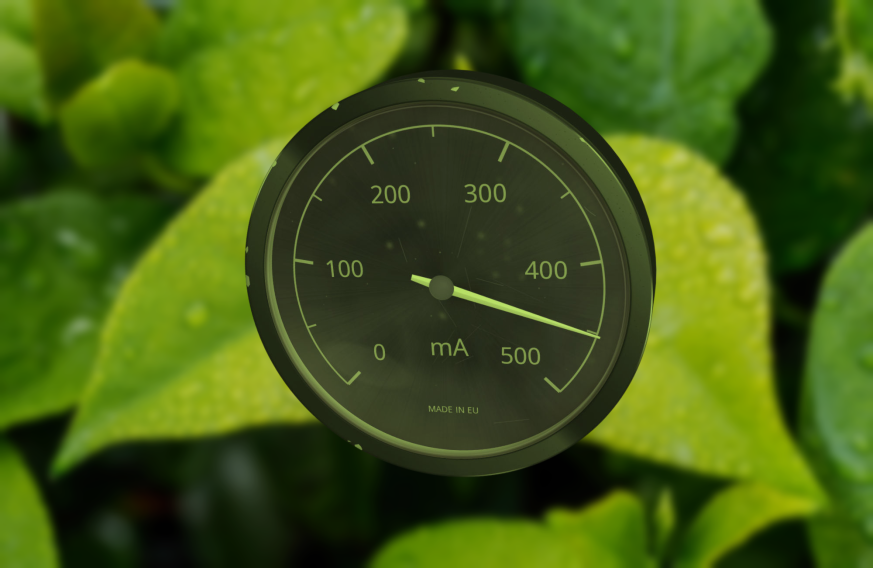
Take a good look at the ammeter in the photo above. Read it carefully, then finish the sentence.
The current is 450 mA
